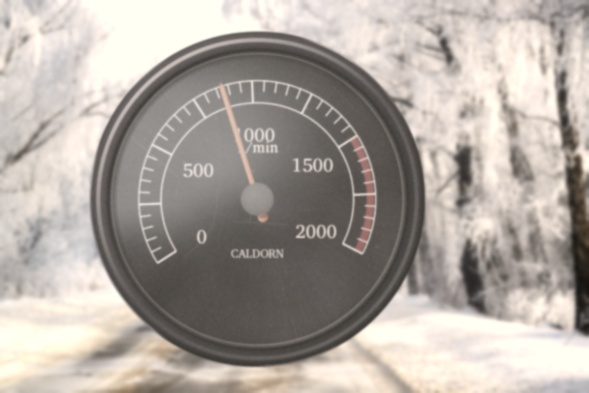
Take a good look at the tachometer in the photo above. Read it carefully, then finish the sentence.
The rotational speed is 875 rpm
